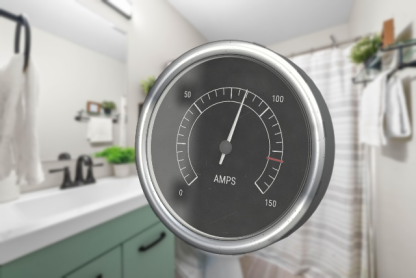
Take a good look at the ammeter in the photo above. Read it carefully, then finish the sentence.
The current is 85 A
